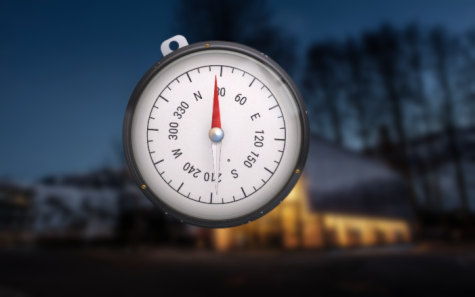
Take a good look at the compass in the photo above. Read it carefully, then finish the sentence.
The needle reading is 25 °
